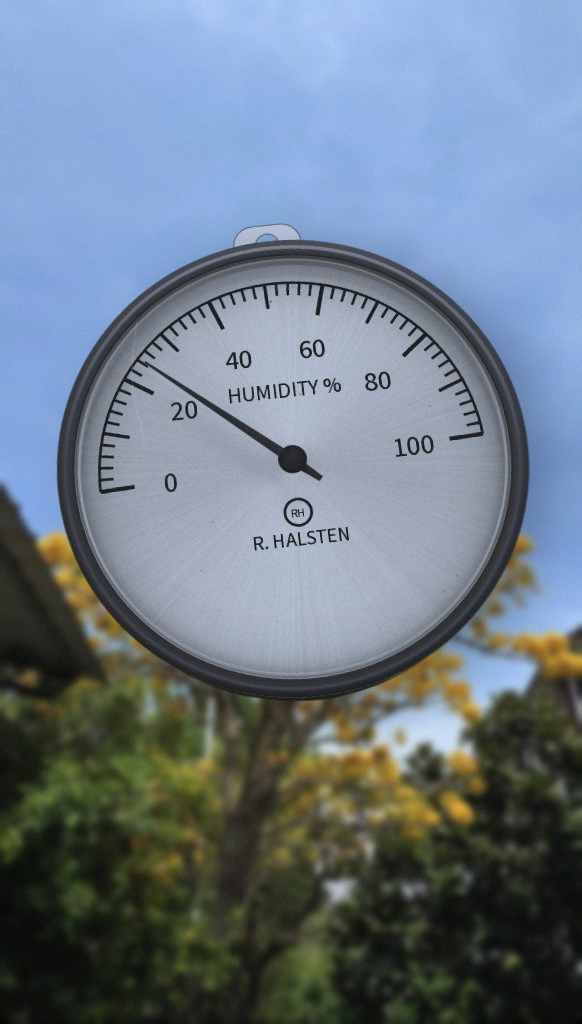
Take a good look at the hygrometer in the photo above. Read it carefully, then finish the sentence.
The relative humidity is 24 %
